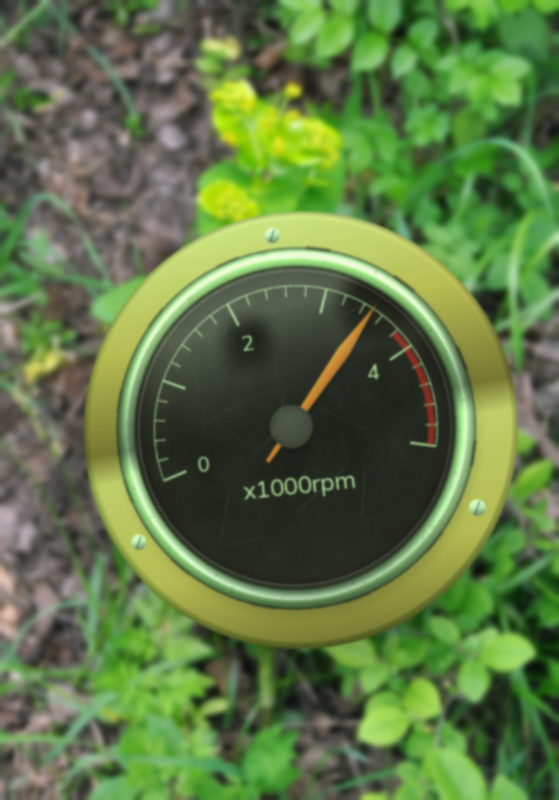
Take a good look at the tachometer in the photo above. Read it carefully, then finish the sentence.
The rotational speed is 3500 rpm
